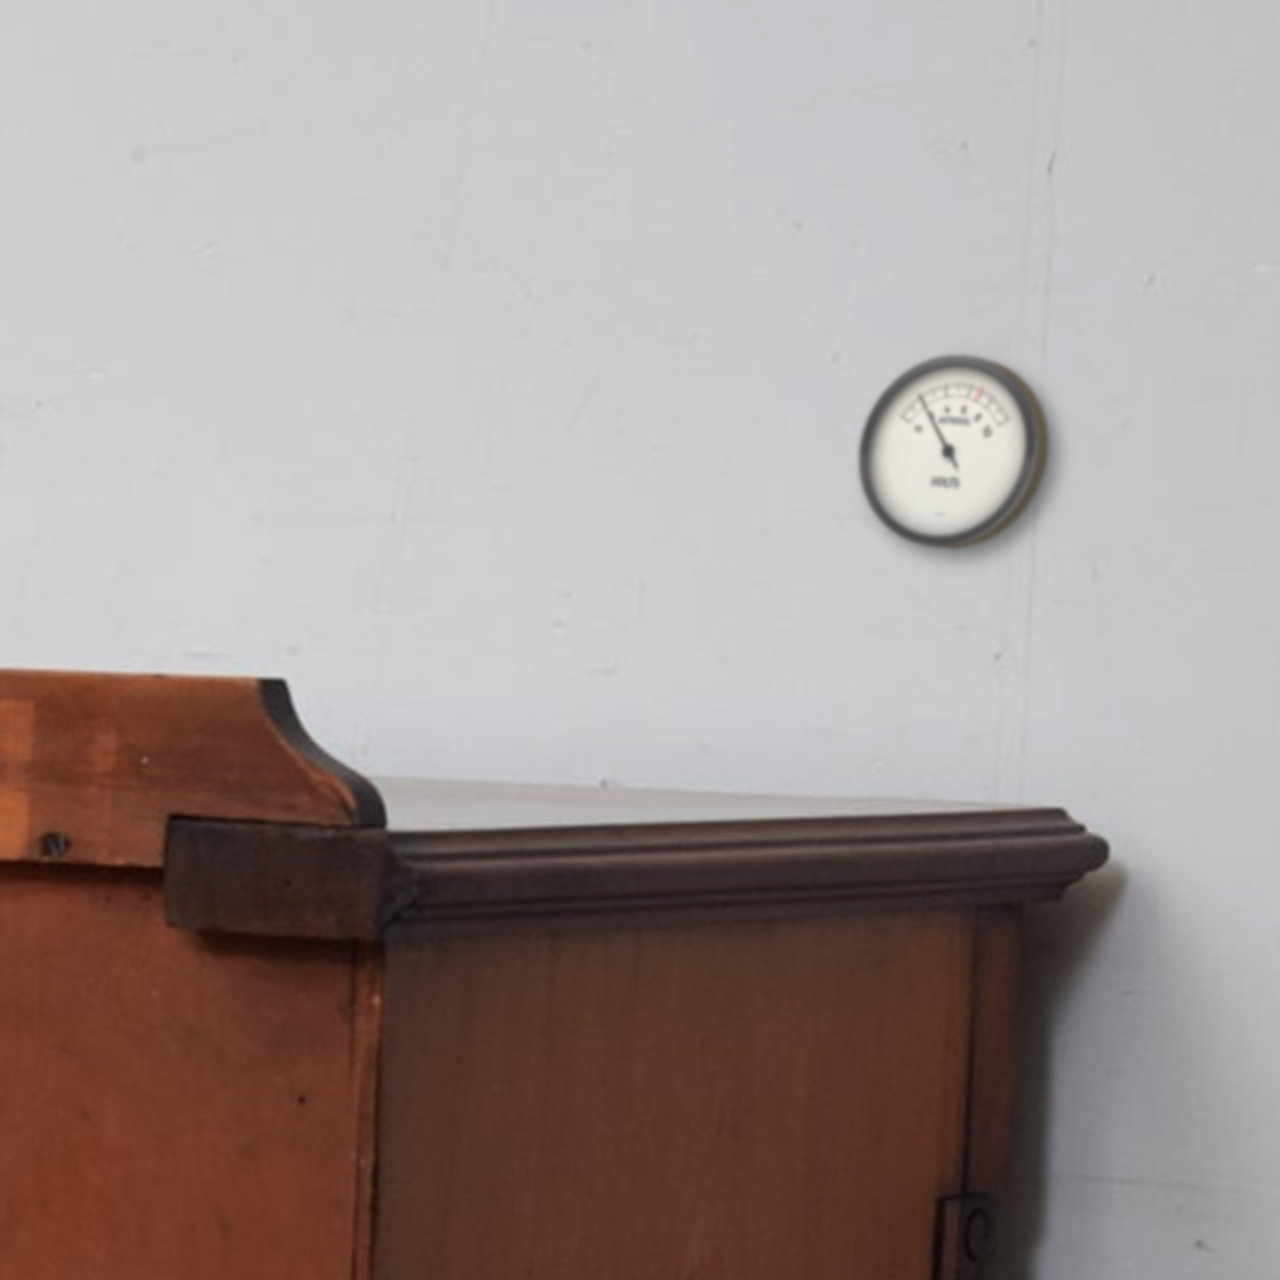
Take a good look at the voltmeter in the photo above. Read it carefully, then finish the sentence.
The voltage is 2 V
